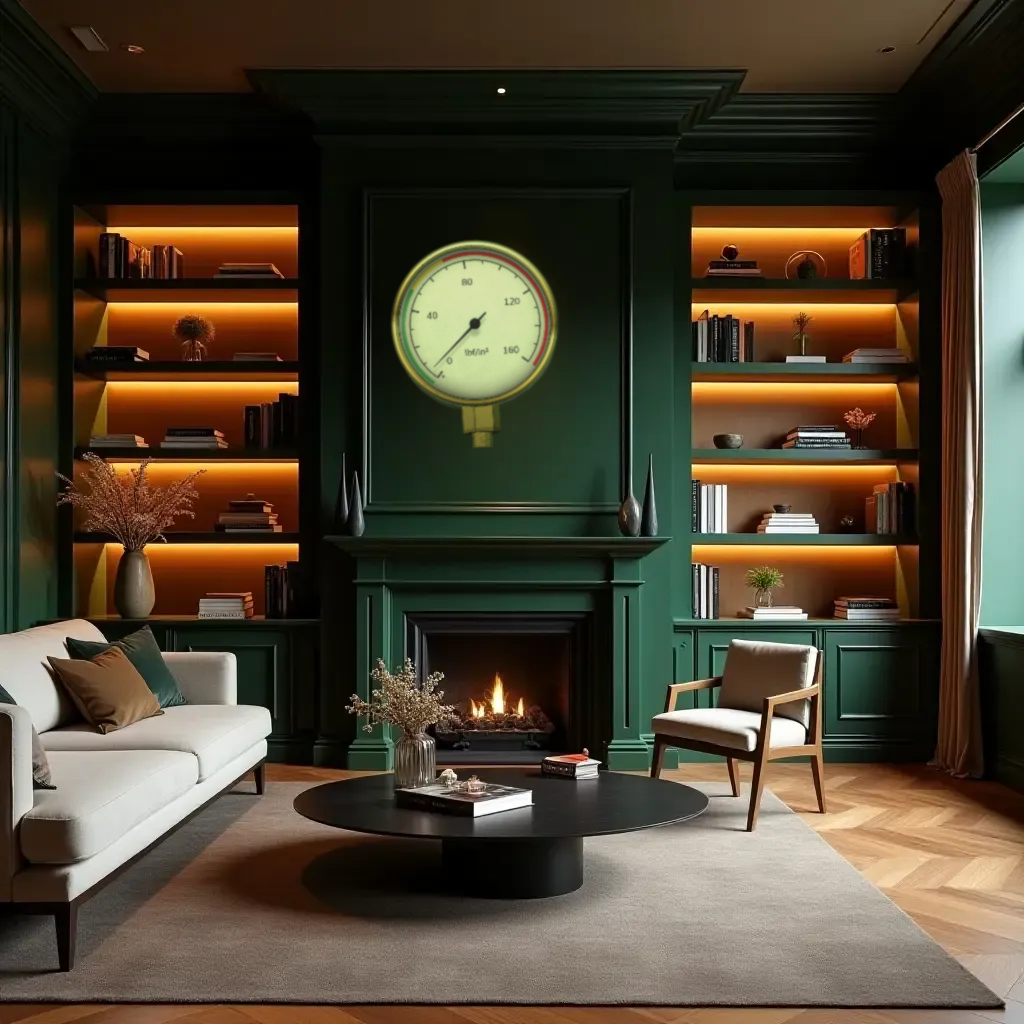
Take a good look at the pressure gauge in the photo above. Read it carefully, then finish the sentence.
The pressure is 5 psi
